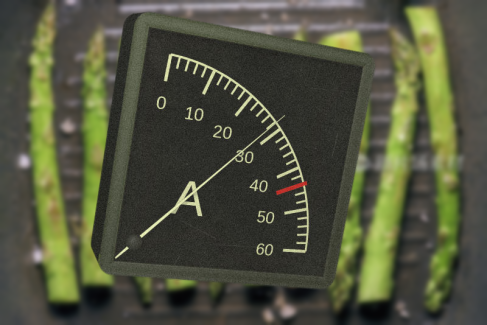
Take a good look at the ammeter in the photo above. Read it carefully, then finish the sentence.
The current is 28 A
